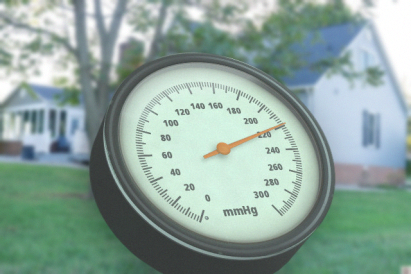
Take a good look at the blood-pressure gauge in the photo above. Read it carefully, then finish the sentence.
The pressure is 220 mmHg
